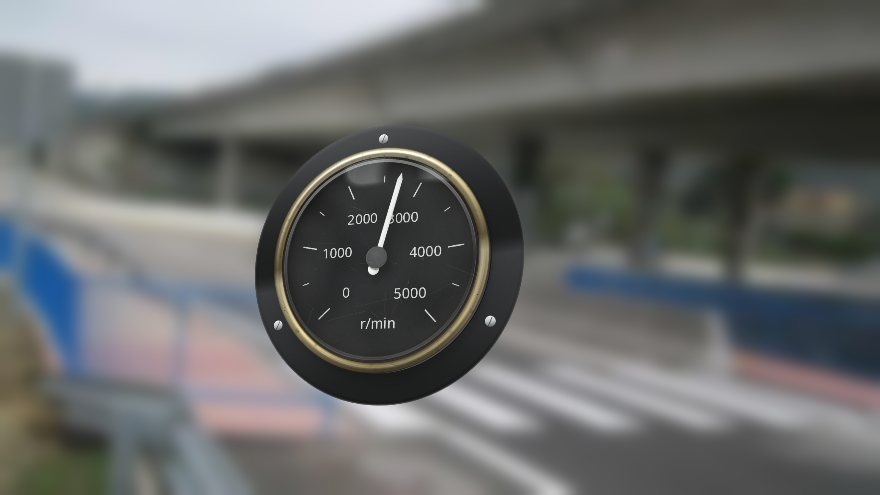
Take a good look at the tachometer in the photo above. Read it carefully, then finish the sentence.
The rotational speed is 2750 rpm
